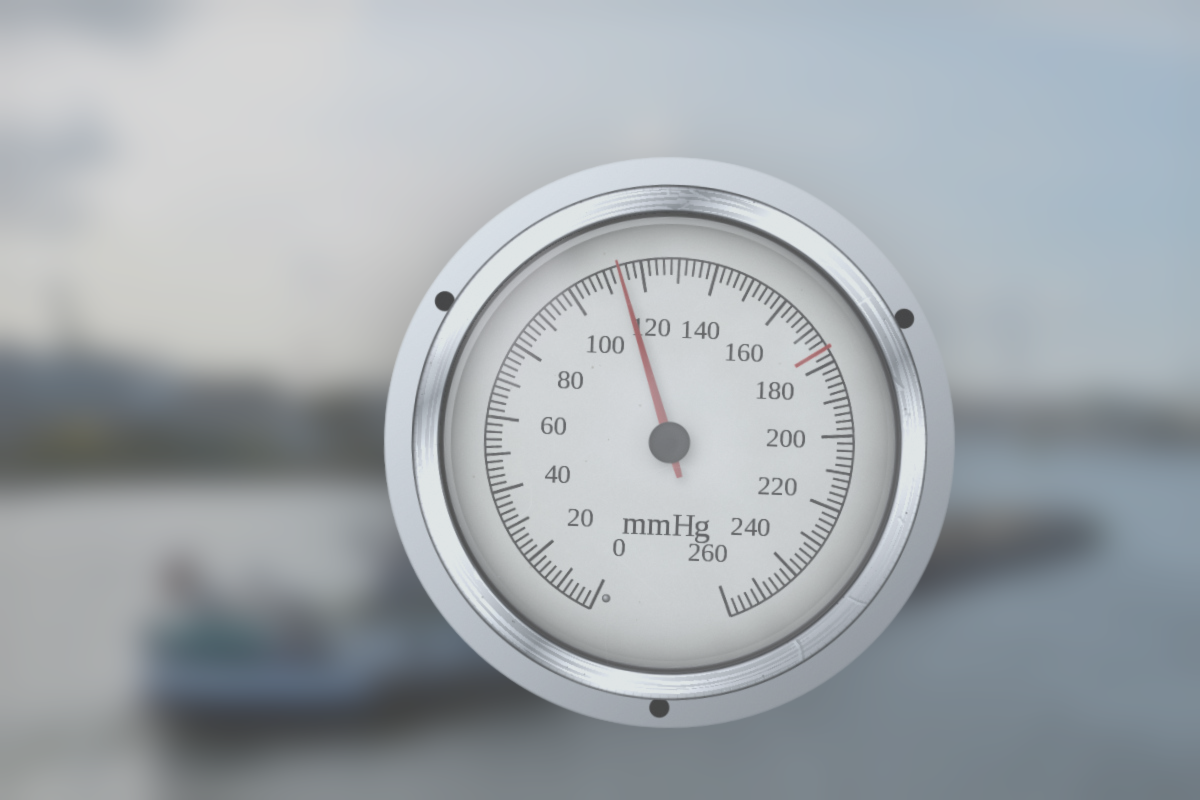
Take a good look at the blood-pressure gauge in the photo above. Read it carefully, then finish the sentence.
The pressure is 114 mmHg
